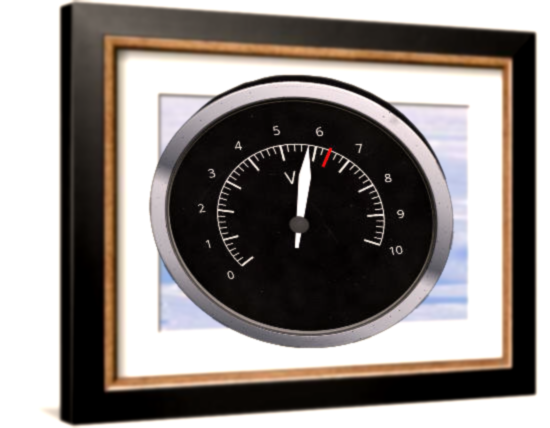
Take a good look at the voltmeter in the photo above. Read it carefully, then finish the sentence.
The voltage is 5.8 V
